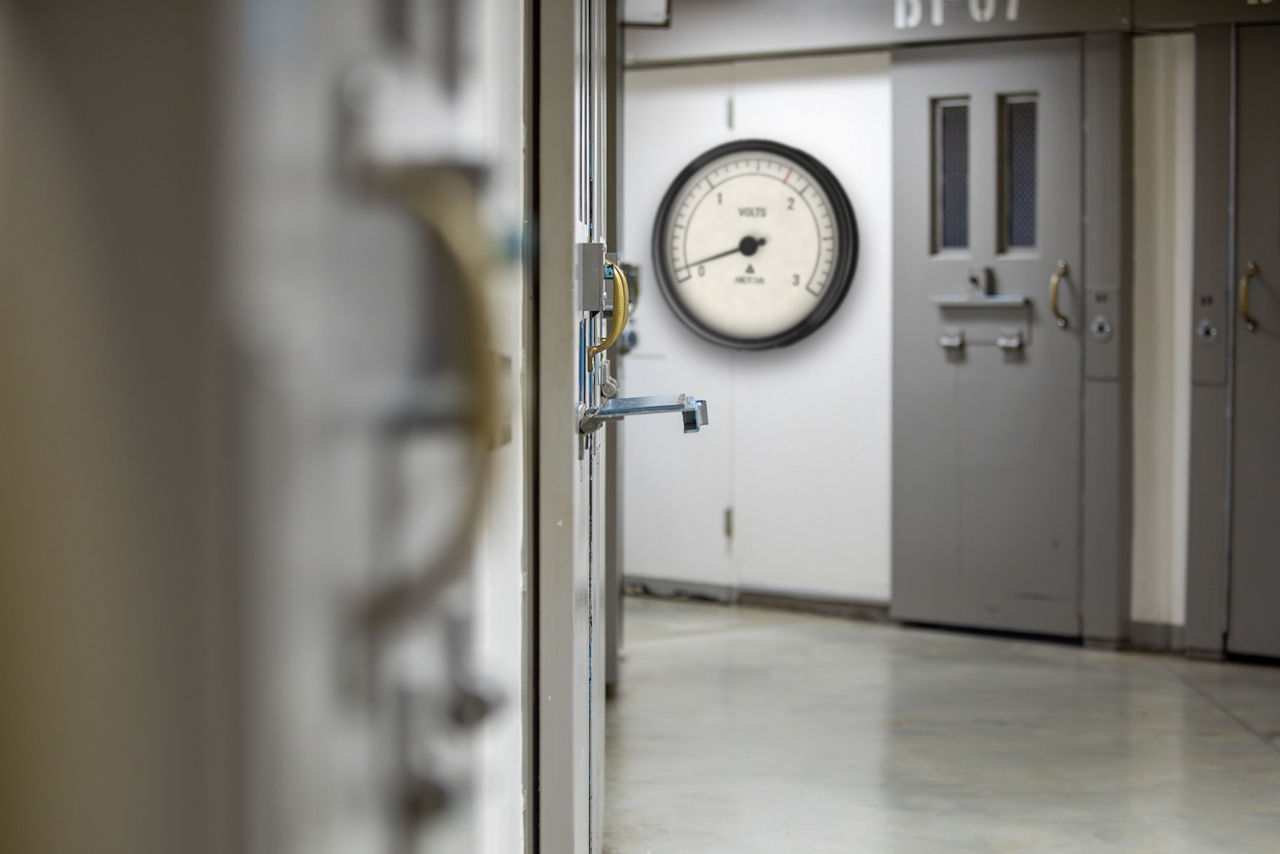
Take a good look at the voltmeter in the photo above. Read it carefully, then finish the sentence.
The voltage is 0.1 V
